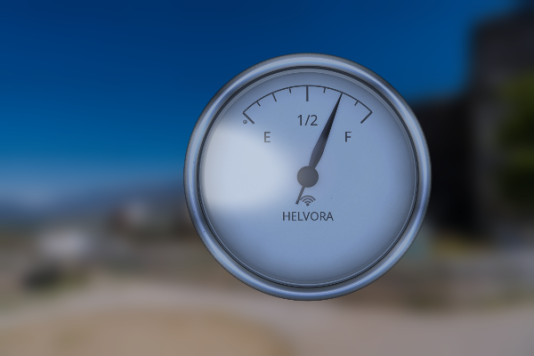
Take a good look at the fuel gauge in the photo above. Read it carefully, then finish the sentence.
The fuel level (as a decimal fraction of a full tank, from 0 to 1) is 0.75
